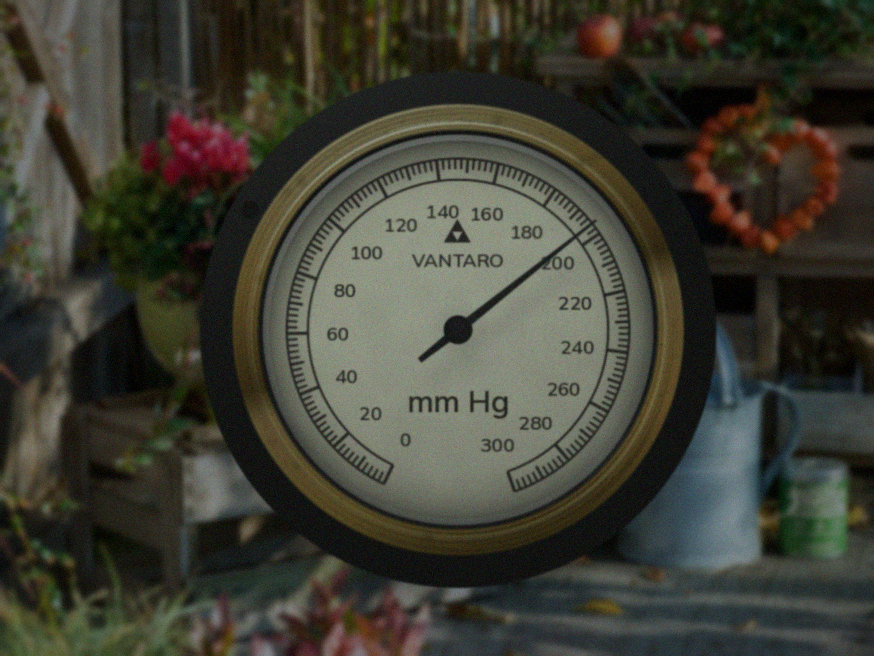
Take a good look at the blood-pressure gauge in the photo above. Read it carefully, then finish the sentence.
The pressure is 196 mmHg
